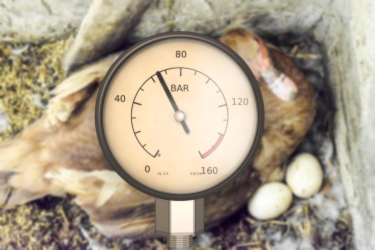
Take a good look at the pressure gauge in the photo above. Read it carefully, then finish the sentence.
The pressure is 65 bar
